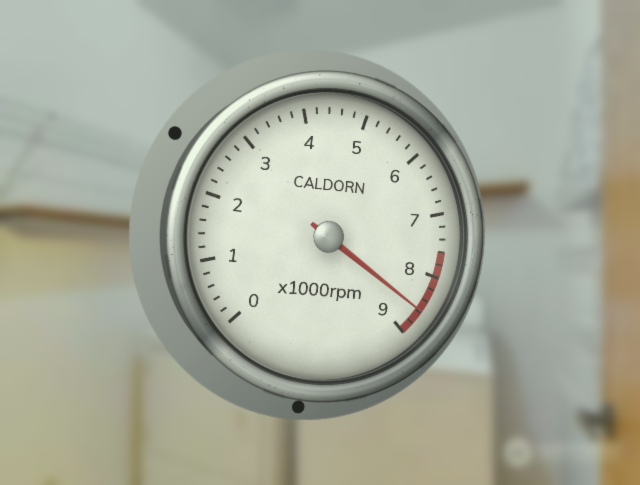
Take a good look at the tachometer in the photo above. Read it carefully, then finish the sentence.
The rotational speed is 8600 rpm
